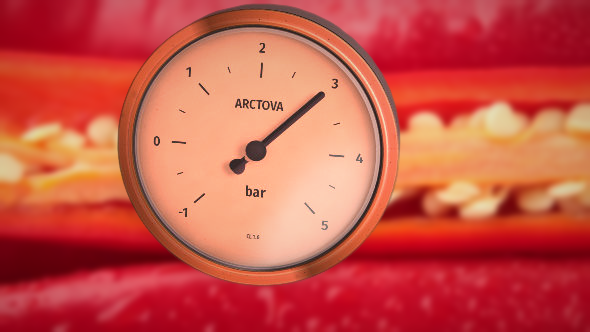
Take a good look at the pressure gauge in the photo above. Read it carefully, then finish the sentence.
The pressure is 3 bar
